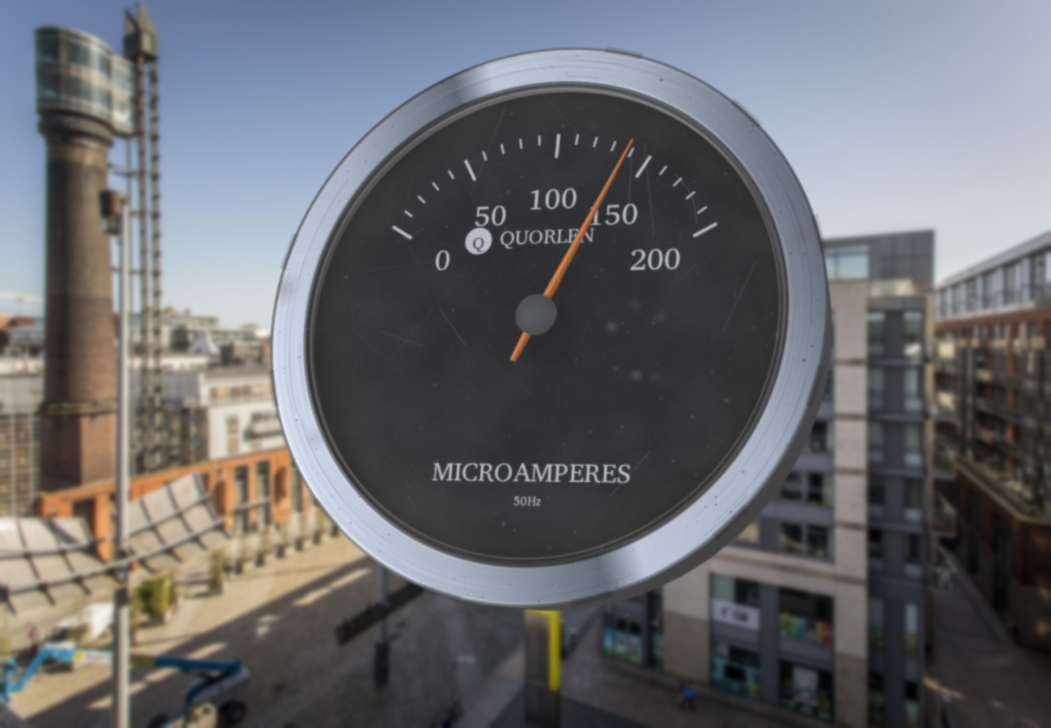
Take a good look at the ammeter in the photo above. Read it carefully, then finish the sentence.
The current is 140 µA
